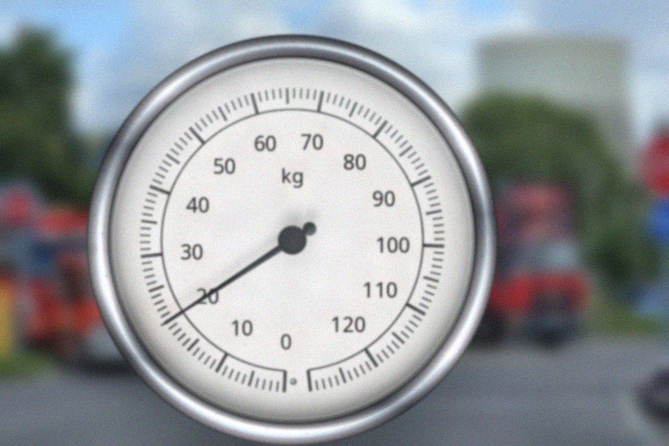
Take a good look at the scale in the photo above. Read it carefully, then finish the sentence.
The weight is 20 kg
